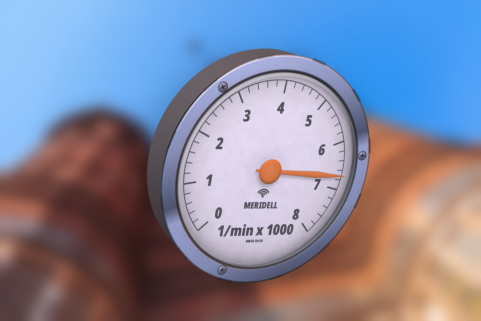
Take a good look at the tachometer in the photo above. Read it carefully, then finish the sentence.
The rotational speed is 6700 rpm
